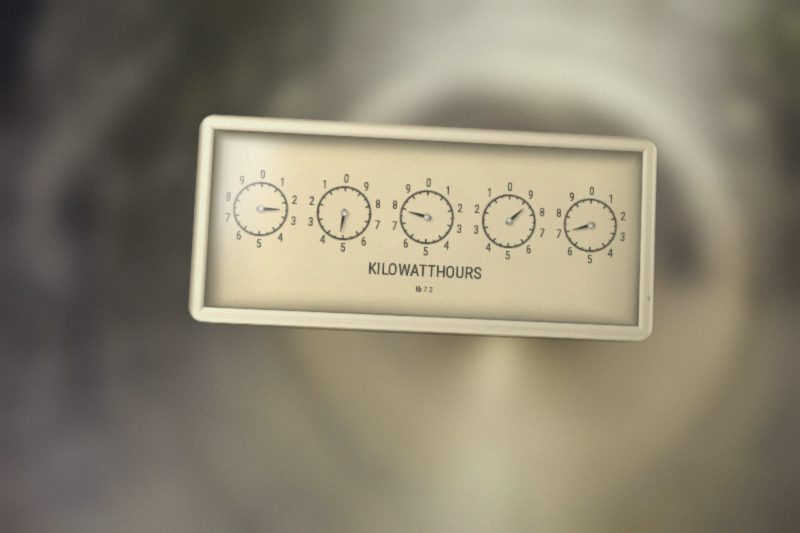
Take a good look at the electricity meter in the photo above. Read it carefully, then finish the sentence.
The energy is 24787 kWh
